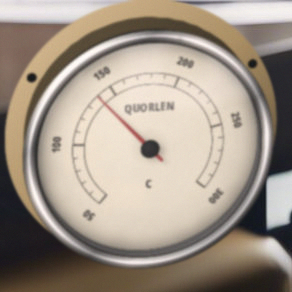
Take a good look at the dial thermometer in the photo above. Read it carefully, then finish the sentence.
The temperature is 140 °C
